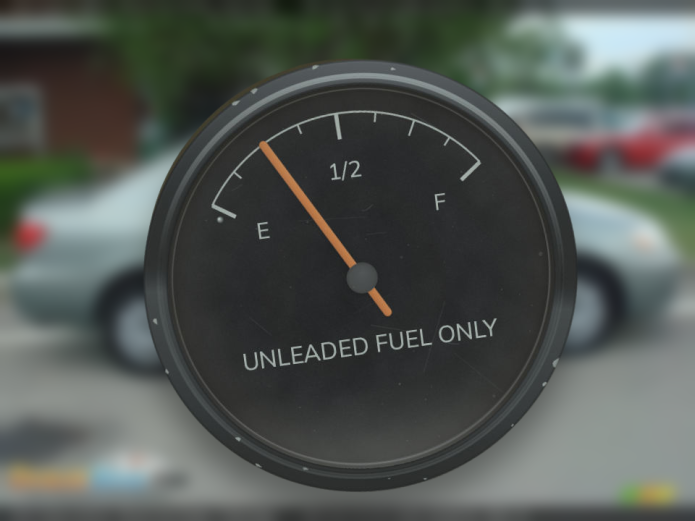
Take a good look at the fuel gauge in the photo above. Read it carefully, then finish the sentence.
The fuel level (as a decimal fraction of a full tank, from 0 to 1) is 0.25
